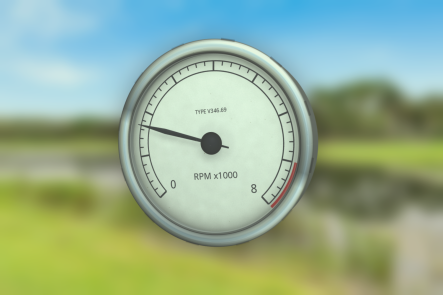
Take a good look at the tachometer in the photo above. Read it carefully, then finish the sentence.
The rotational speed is 1700 rpm
